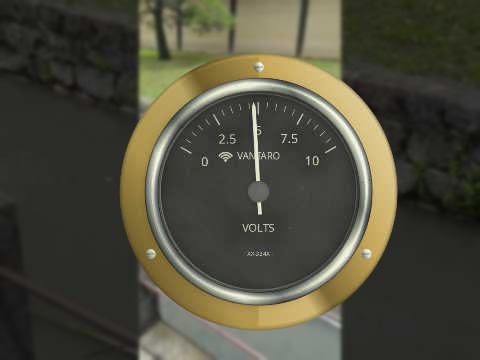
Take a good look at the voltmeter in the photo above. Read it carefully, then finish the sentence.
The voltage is 4.75 V
